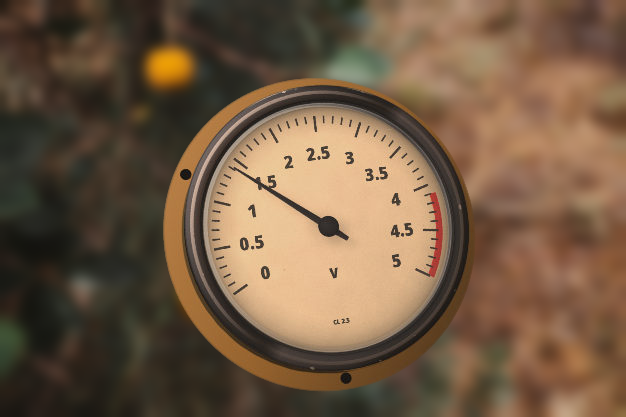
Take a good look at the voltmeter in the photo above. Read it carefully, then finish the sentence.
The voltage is 1.4 V
